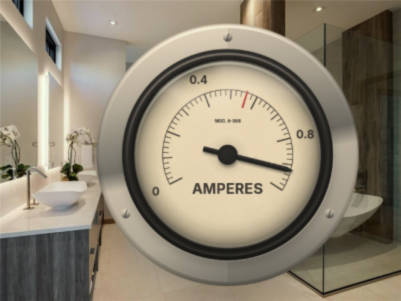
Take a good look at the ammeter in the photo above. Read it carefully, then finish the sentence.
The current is 0.92 A
